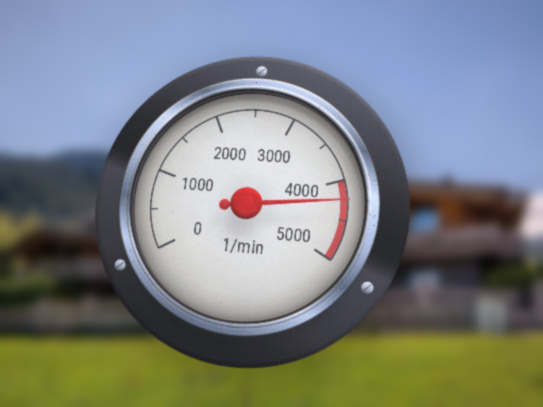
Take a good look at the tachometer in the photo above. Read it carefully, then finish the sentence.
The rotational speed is 4250 rpm
